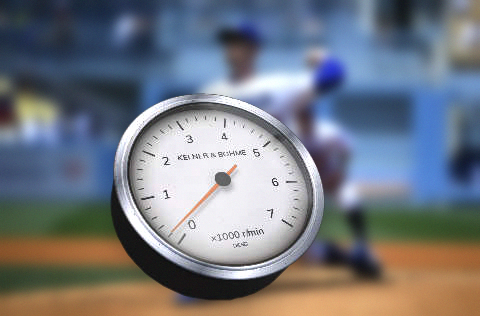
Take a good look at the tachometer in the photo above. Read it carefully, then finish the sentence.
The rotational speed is 200 rpm
